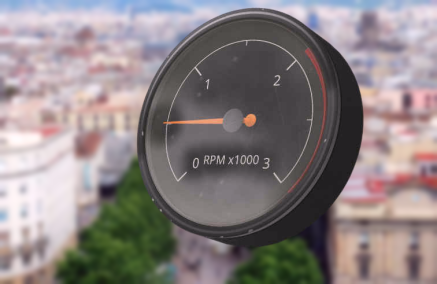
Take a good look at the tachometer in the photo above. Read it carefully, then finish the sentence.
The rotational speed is 500 rpm
